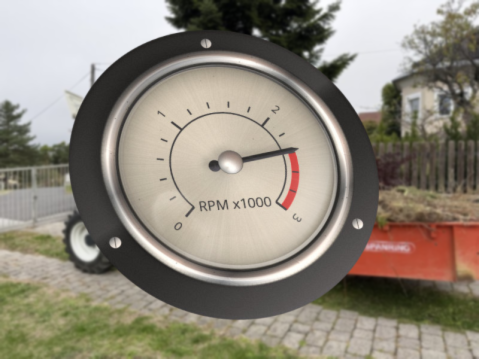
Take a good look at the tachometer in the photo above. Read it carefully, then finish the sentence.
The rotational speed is 2400 rpm
